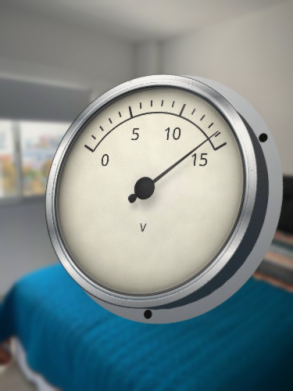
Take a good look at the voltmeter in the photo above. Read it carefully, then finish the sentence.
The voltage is 14 V
